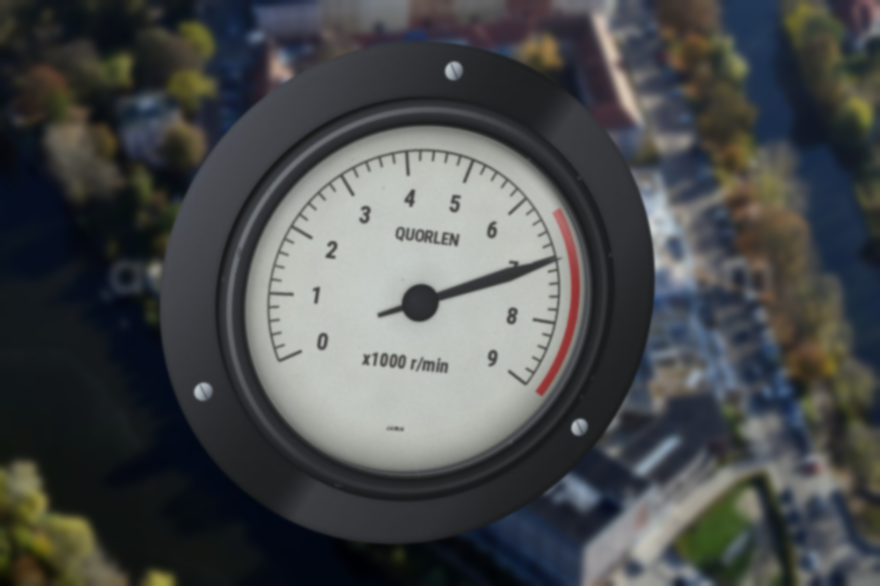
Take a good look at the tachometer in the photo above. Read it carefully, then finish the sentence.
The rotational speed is 7000 rpm
